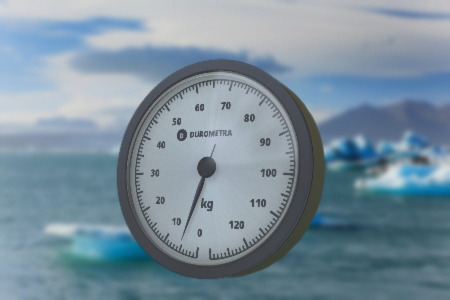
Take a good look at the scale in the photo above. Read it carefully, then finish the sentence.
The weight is 5 kg
